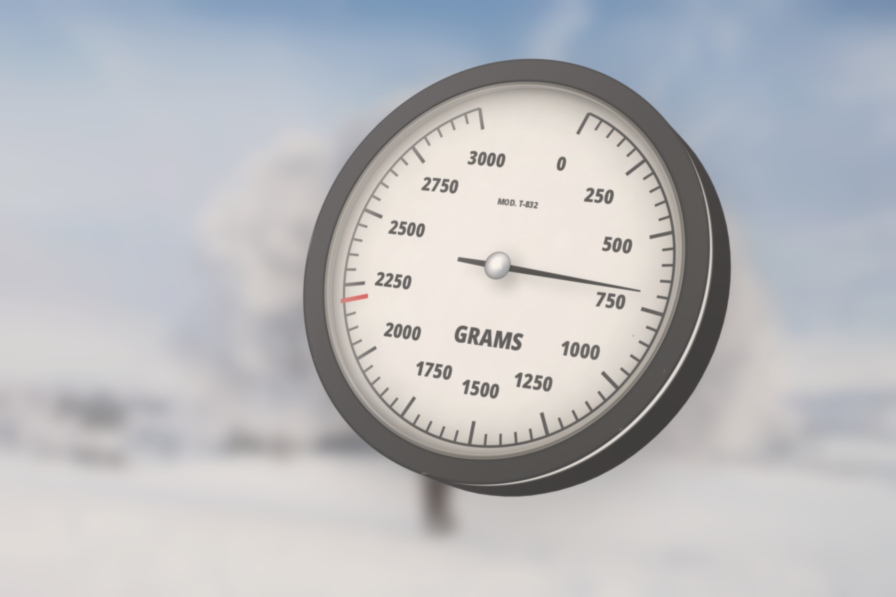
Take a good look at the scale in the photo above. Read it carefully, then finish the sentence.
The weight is 700 g
